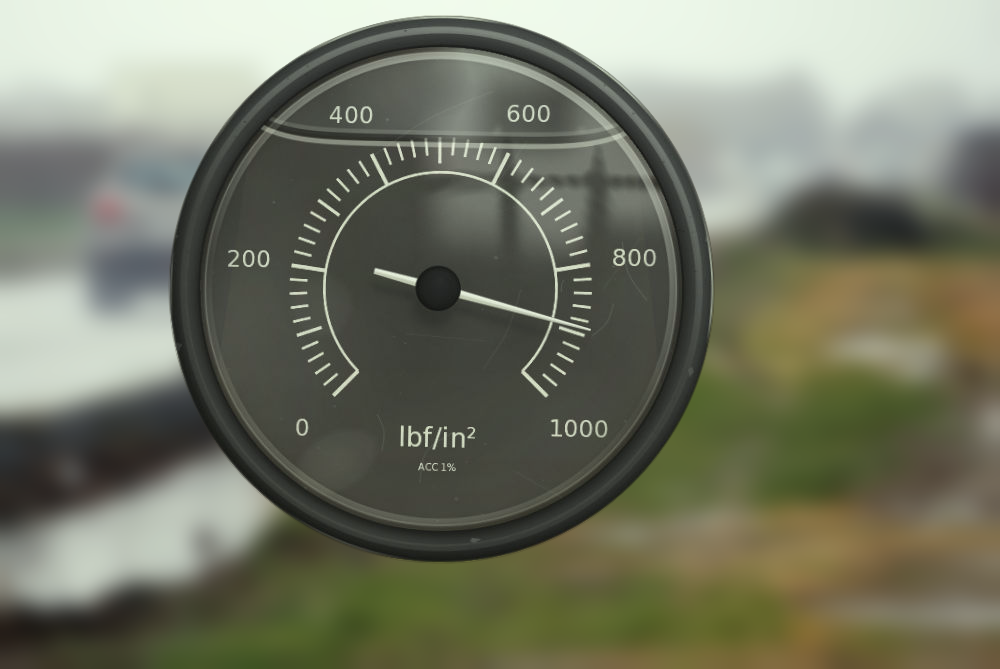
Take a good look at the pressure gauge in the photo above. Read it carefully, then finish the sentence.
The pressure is 890 psi
